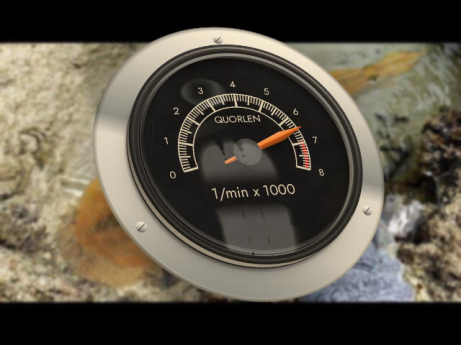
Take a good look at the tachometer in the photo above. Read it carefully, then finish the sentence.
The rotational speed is 6500 rpm
